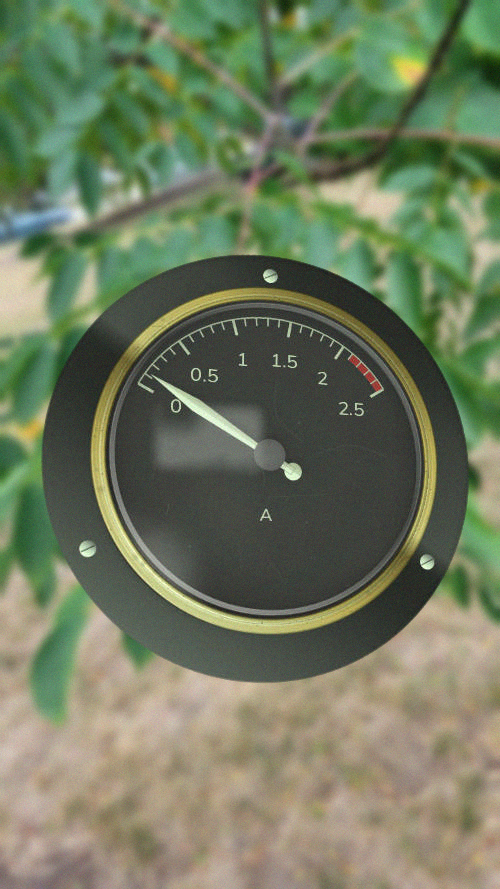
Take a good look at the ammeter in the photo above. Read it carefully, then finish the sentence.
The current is 0.1 A
